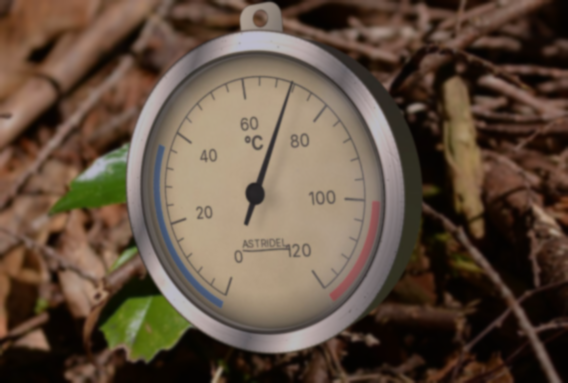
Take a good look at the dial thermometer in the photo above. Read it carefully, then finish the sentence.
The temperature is 72 °C
